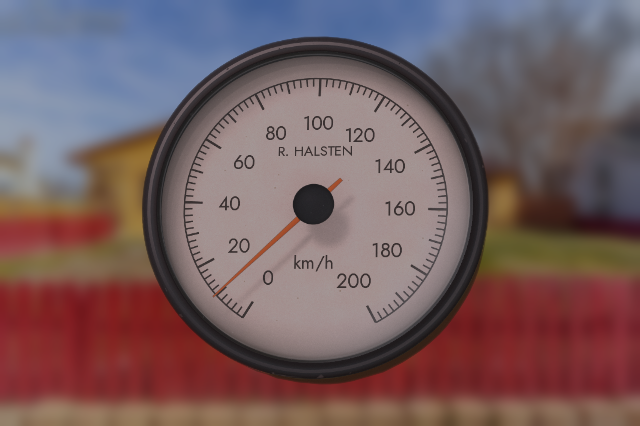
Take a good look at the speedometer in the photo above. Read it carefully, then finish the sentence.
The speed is 10 km/h
